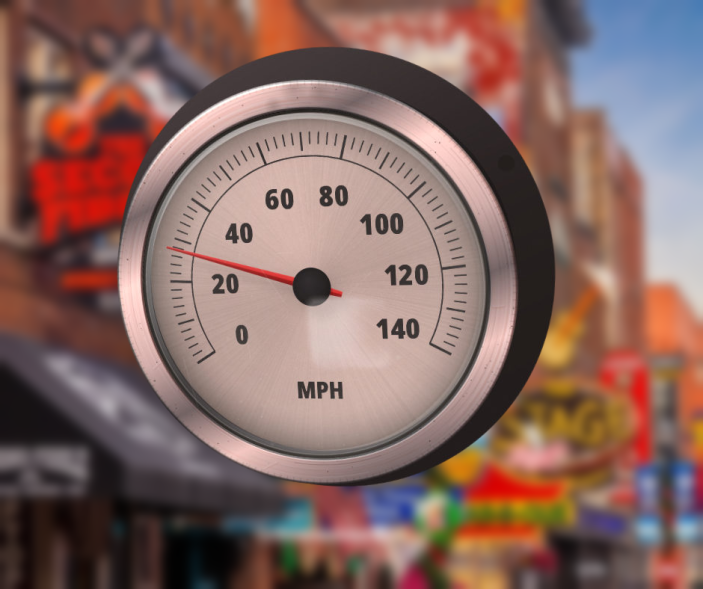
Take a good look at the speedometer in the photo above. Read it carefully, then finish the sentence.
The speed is 28 mph
